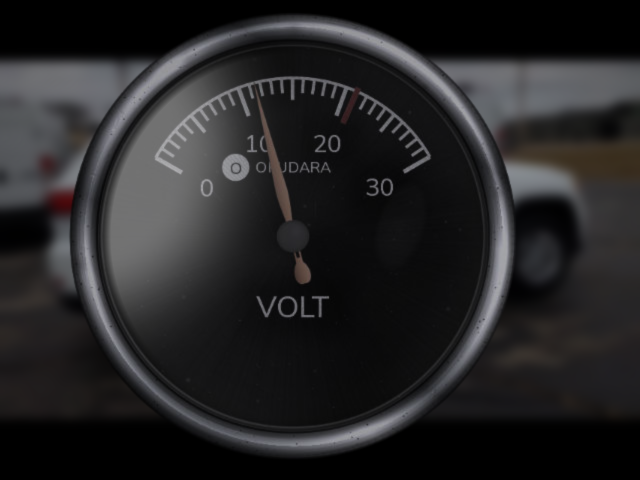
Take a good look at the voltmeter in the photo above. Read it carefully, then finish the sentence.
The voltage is 11.5 V
